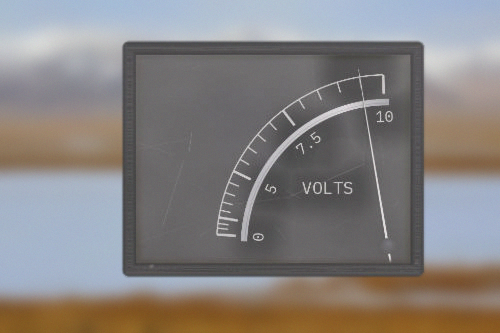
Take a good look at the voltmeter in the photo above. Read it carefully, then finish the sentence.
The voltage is 9.5 V
